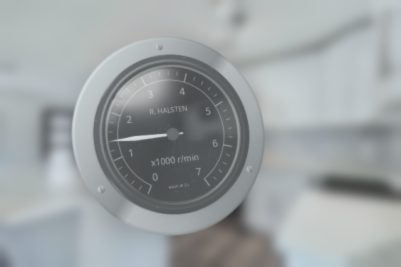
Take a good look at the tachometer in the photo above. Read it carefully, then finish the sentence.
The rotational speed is 1400 rpm
